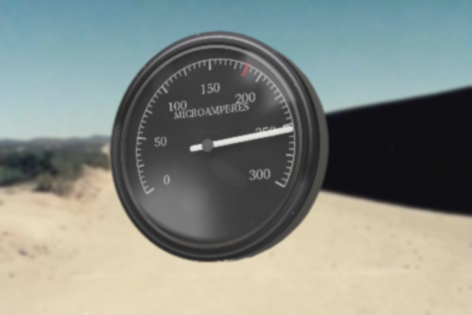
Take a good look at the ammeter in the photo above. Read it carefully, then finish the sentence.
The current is 255 µA
